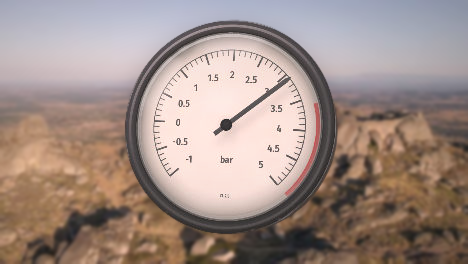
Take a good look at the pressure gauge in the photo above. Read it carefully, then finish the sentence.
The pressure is 3.1 bar
